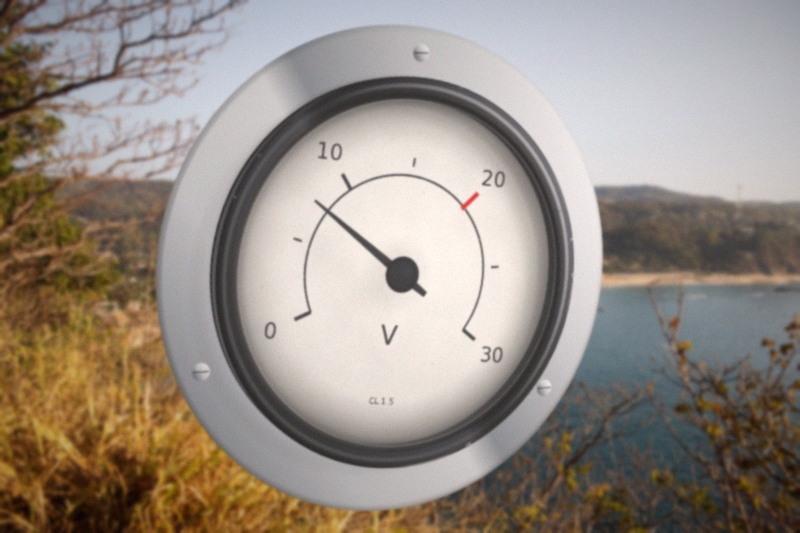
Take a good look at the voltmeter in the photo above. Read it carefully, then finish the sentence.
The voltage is 7.5 V
